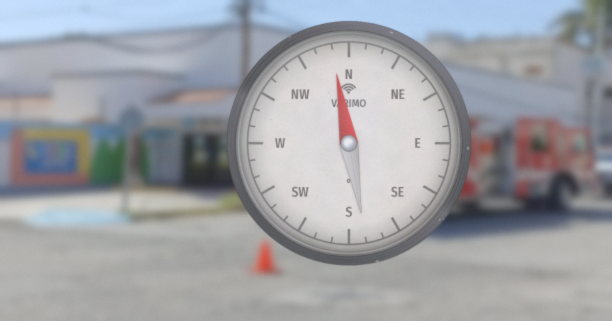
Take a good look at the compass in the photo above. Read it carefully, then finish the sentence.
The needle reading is 350 °
